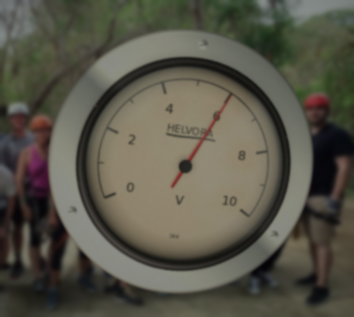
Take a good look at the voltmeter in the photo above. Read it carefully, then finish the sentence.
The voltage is 6 V
